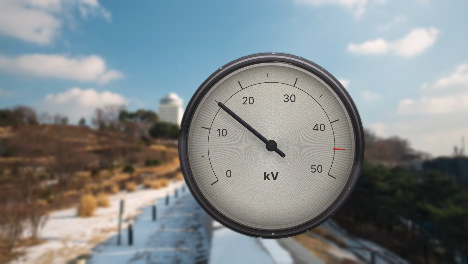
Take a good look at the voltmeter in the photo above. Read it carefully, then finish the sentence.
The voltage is 15 kV
